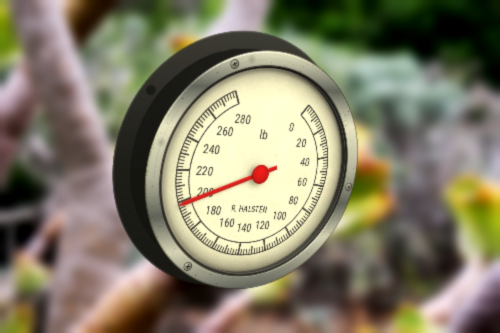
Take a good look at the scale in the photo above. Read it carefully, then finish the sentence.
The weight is 200 lb
